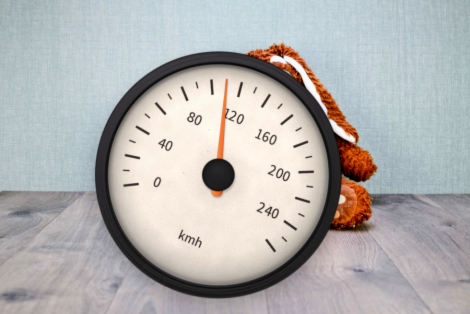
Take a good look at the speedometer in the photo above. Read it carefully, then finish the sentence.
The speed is 110 km/h
